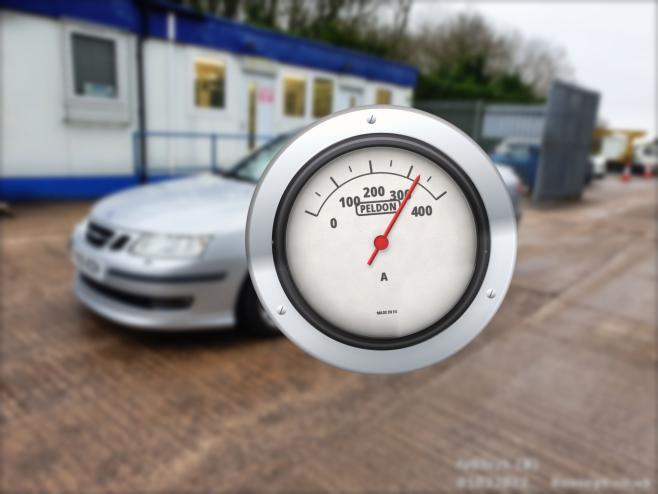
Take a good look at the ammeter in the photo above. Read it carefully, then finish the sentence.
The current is 325 A
